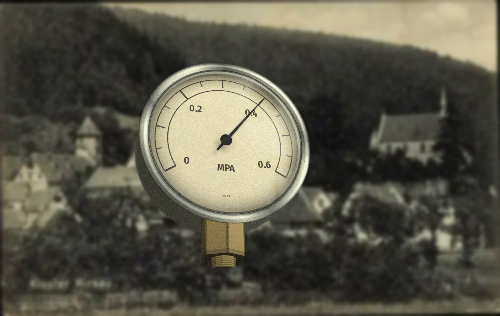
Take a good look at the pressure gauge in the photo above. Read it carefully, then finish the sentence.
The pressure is 0.4 MPa
